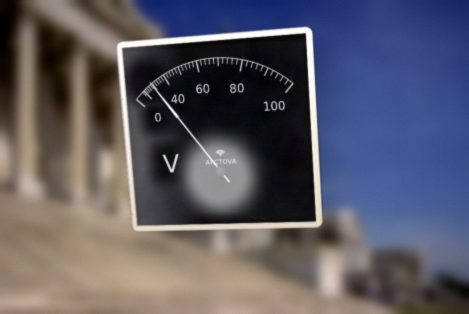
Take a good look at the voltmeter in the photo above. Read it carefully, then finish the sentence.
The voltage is 30 V
